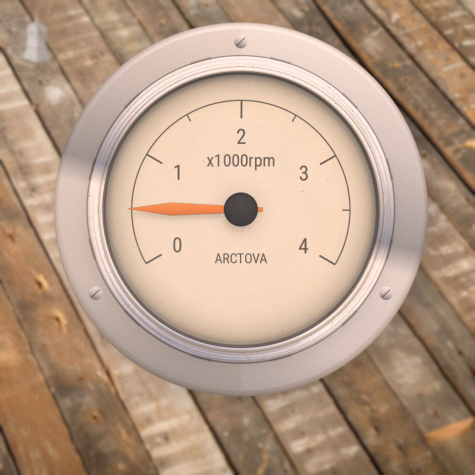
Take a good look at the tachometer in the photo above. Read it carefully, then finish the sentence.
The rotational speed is 500 rpm
